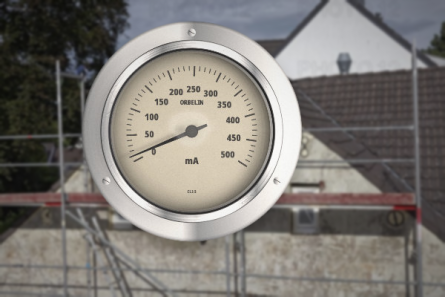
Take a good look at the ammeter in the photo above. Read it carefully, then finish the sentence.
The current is 10 mA
